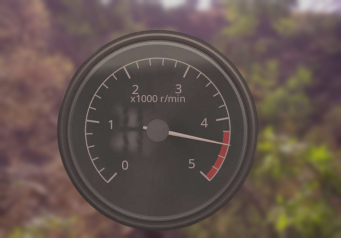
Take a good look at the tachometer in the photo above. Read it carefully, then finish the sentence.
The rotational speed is 4400 rpm
